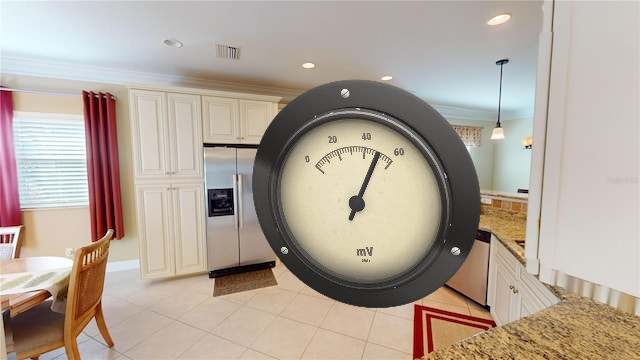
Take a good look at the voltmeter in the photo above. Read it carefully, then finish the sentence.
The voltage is 50 mV
